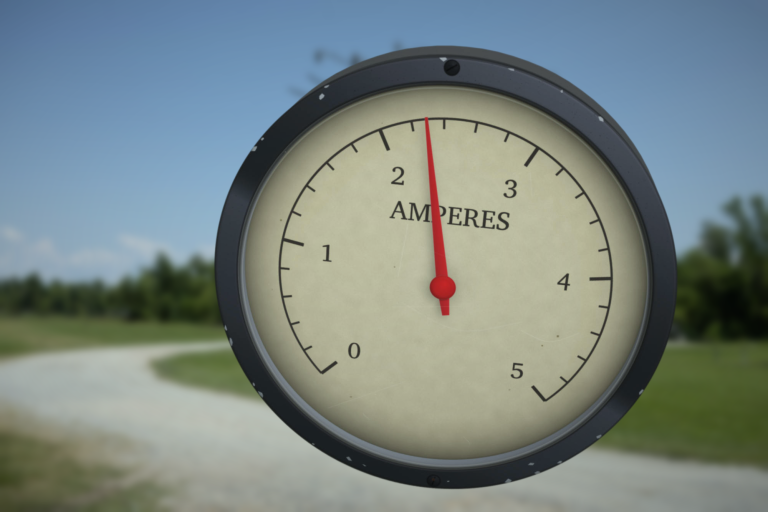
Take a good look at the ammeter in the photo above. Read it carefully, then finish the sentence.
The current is 2.3 A
